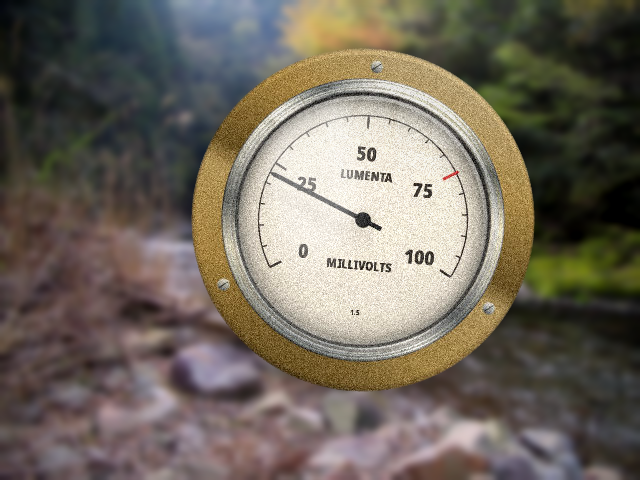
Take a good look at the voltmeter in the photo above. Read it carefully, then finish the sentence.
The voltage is 22.5 mV
